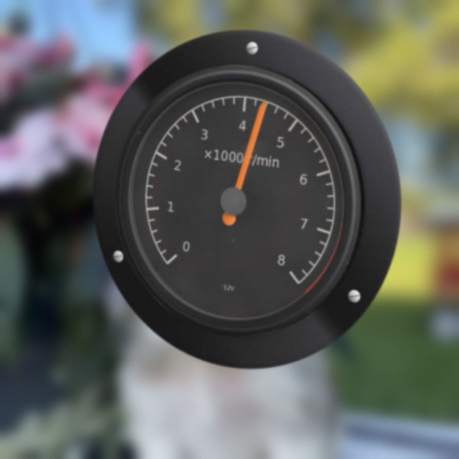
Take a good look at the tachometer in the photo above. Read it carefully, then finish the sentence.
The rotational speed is 4400 rpm
